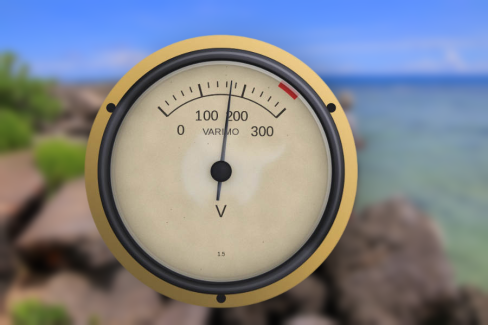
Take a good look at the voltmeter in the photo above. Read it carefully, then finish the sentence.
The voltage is 170 V
